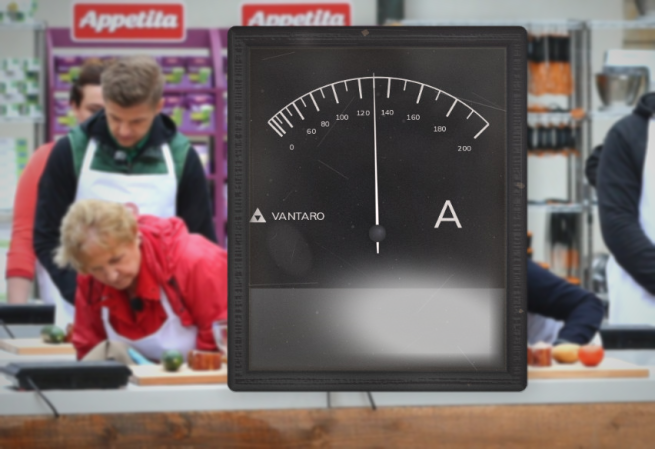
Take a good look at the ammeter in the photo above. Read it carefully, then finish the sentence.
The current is 130 A
